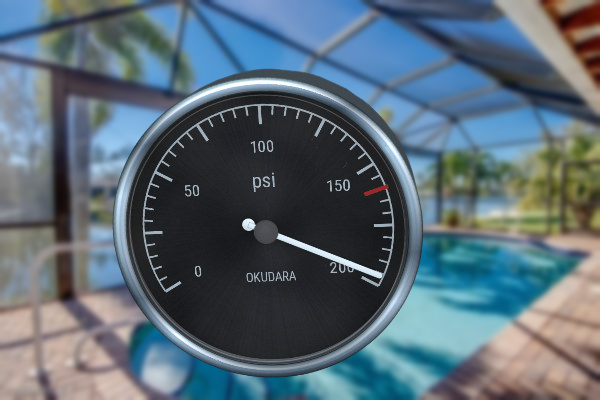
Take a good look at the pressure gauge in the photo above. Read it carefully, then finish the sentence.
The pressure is 195 psi
